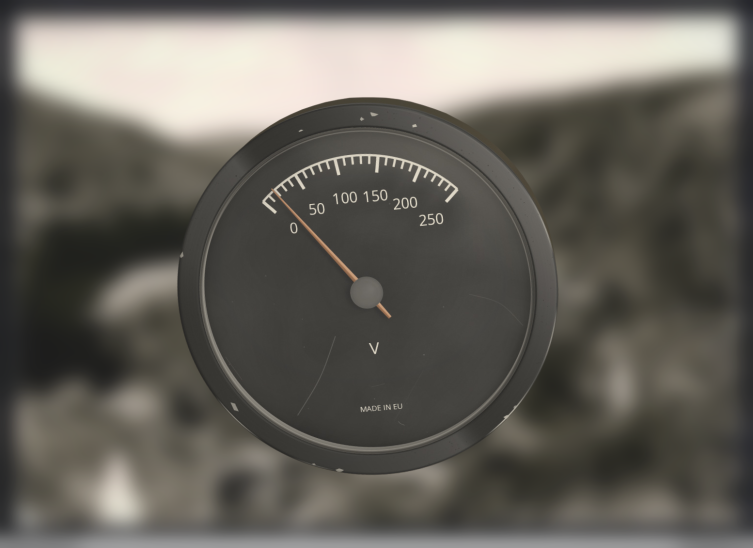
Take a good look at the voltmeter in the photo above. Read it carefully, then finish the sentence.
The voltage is 20 V
